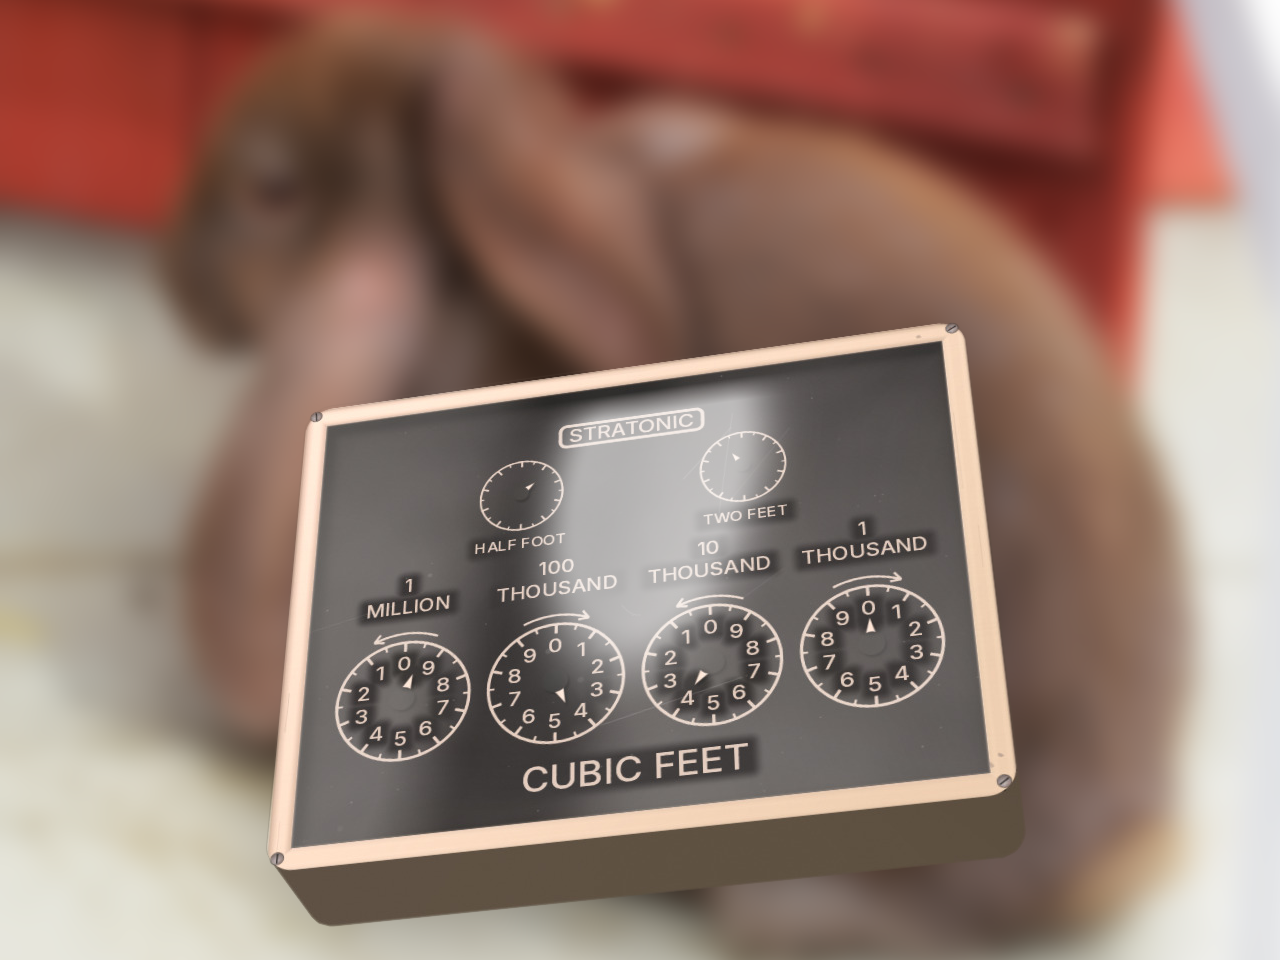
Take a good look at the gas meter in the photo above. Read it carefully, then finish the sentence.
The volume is 944000 ft³
